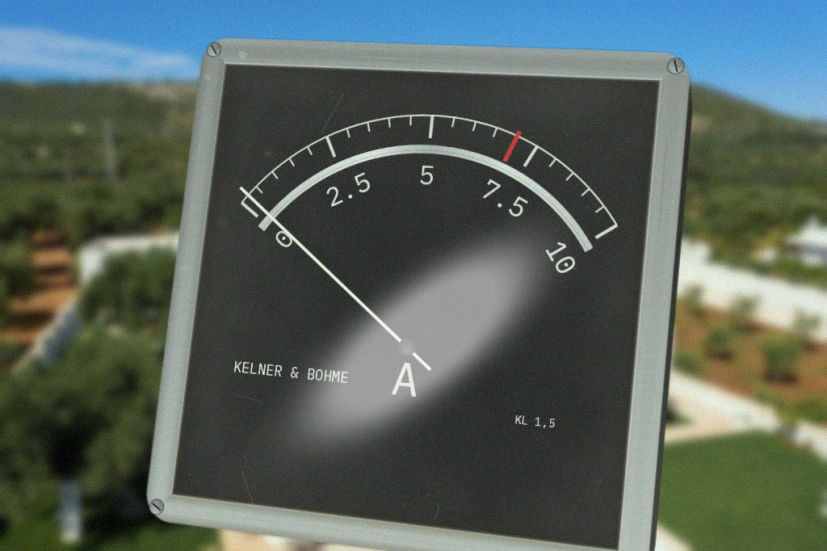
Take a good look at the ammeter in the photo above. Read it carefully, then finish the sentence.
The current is 0.25 A
